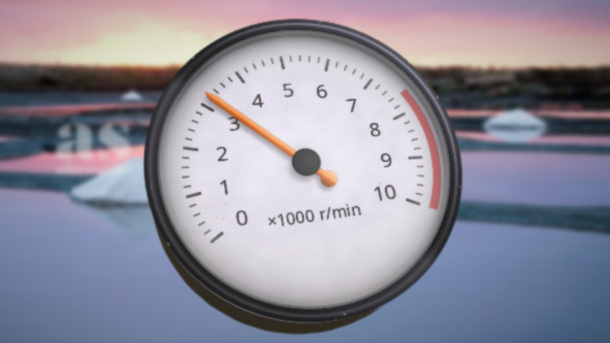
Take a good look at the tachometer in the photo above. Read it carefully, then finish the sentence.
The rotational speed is 3200 rpm
